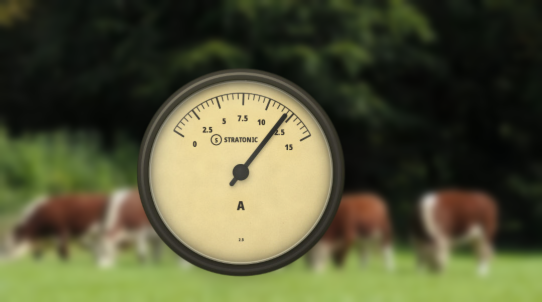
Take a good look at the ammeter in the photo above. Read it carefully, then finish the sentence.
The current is 12 A
